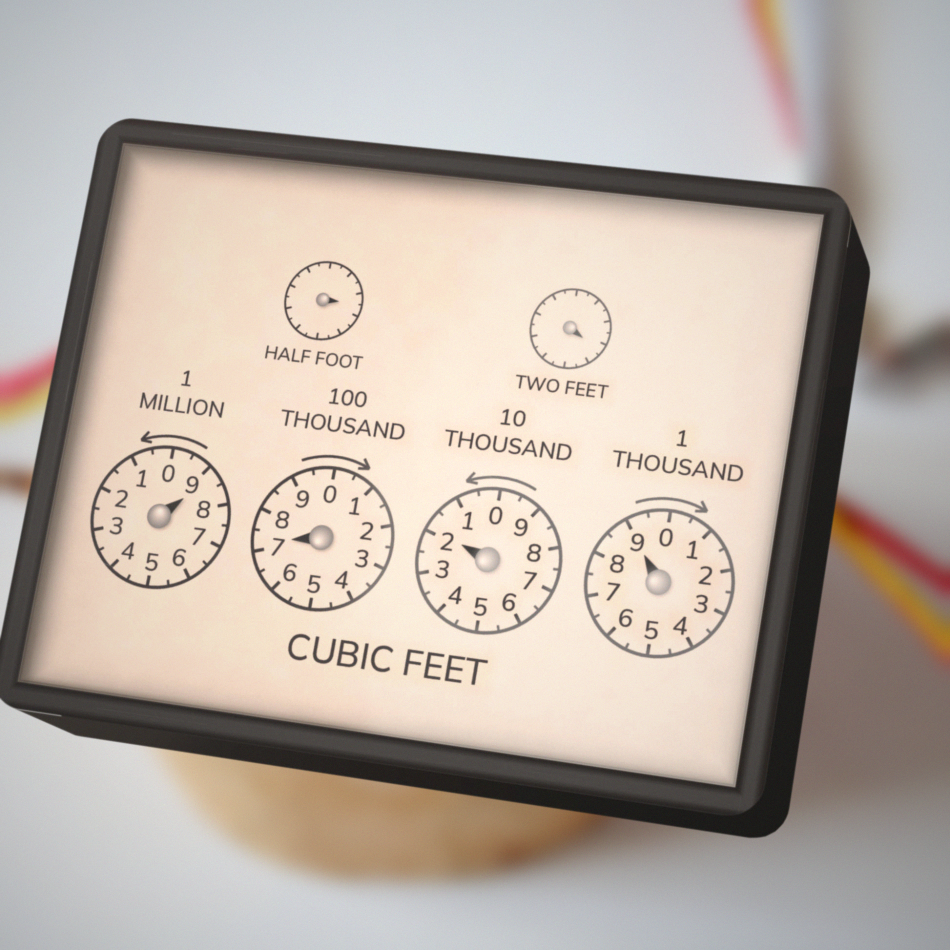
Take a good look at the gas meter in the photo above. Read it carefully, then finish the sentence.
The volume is 871900 ft³
